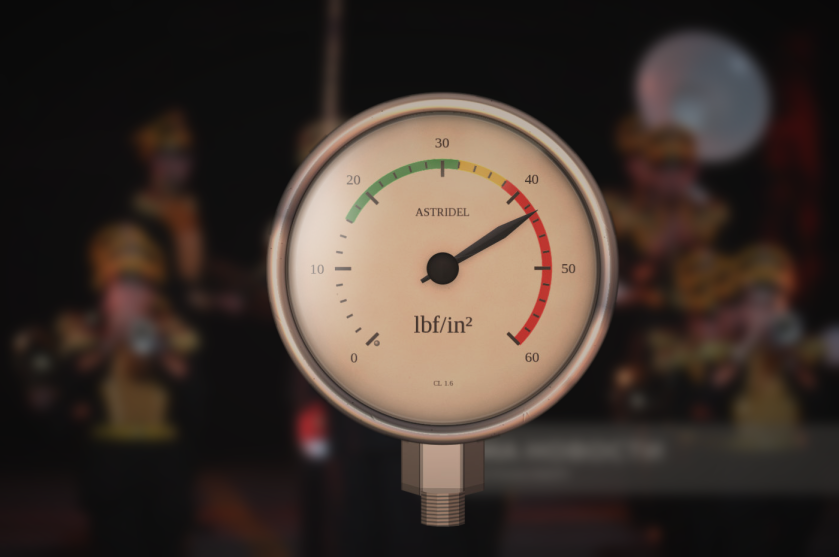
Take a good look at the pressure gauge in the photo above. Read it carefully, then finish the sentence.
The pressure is 43 psi
